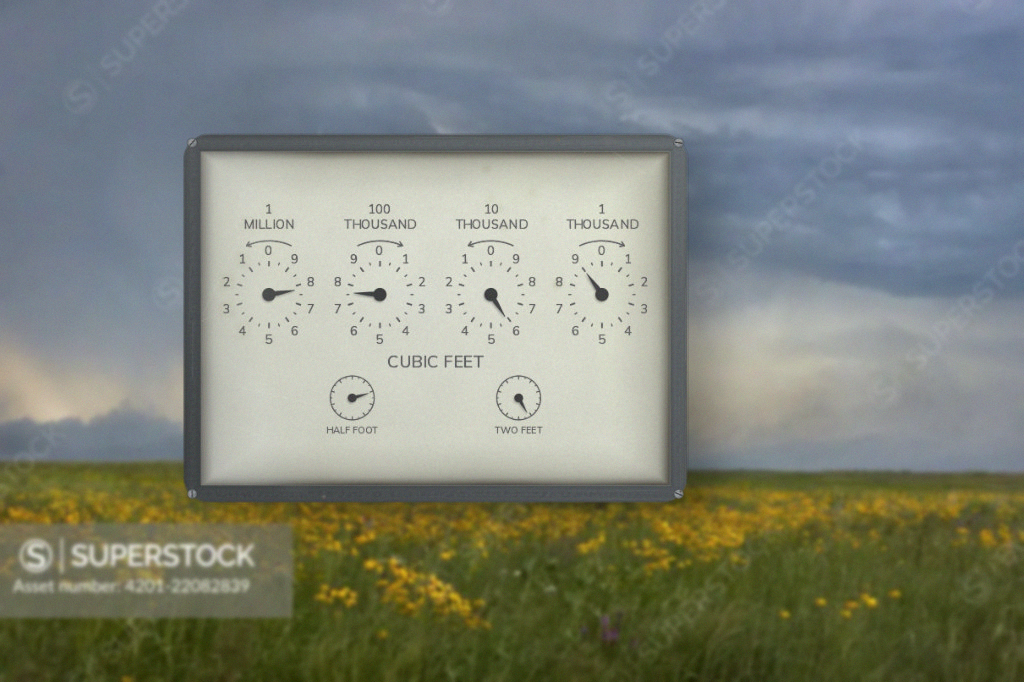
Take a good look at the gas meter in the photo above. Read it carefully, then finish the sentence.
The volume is 775900 ft³
